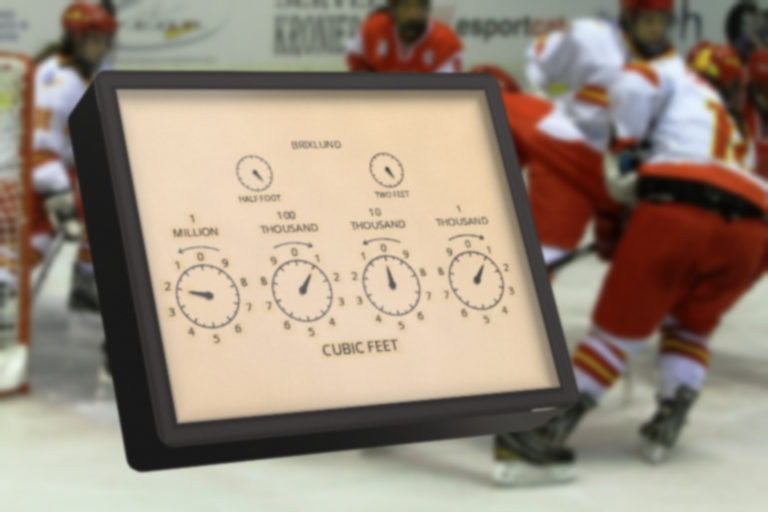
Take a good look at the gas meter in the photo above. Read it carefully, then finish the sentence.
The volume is 210100 ft³
